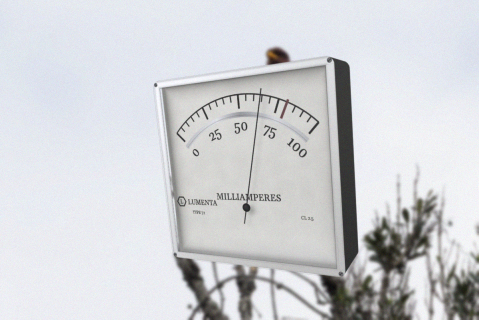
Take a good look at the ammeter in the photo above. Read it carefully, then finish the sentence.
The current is 65 mA
